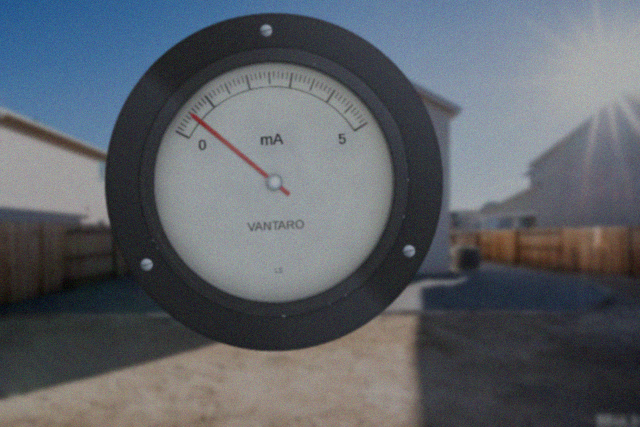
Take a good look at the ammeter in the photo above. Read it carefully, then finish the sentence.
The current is 0.5 mA
